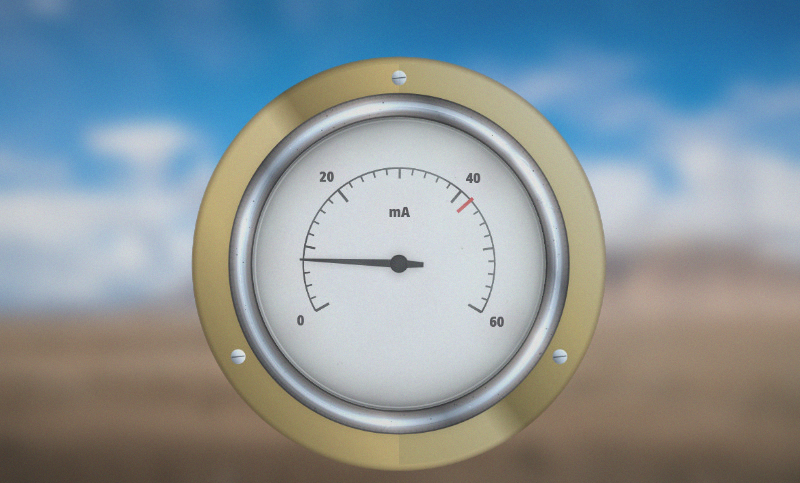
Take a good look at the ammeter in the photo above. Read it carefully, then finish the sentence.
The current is 8 mA
